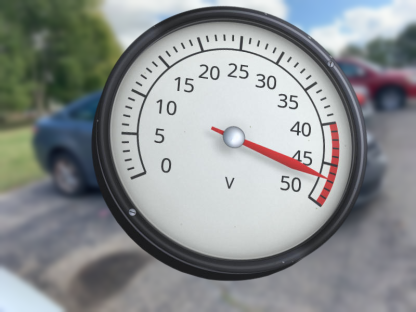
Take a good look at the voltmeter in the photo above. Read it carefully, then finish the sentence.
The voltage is 47 V
